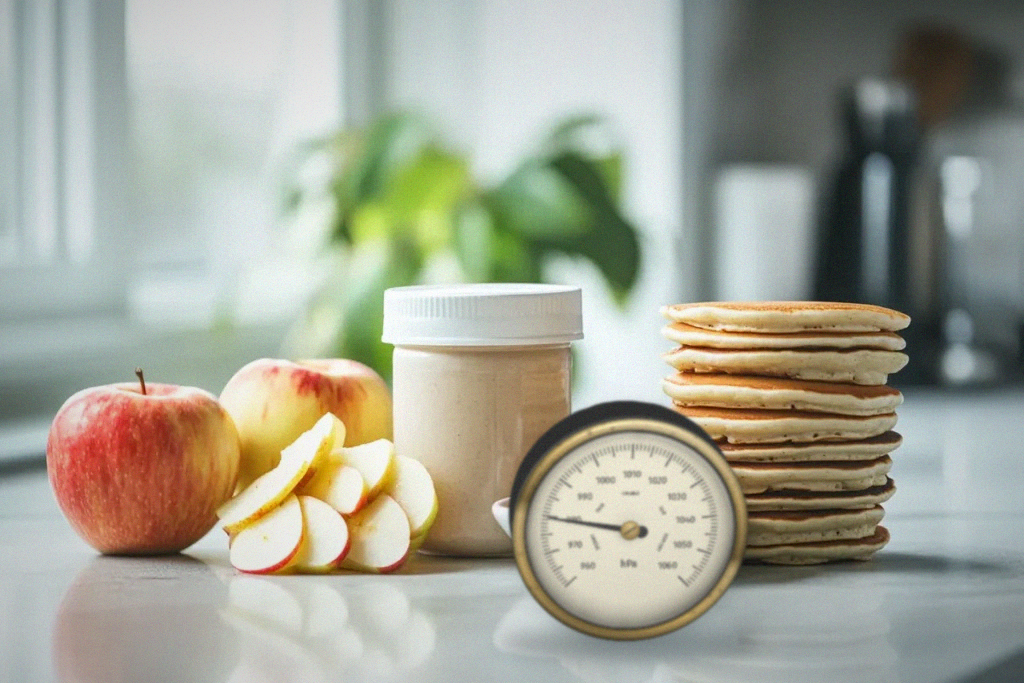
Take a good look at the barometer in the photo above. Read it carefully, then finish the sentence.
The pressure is 980 hPa
